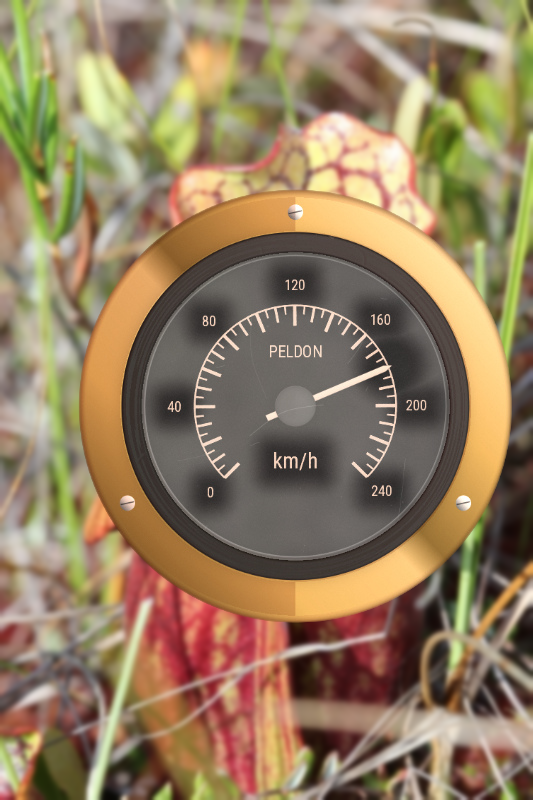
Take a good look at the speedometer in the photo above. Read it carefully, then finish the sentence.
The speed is 180 km/h
